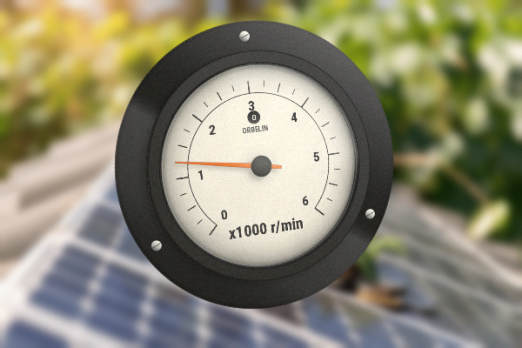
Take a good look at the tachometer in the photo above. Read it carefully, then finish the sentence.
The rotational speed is 1250 rpm
